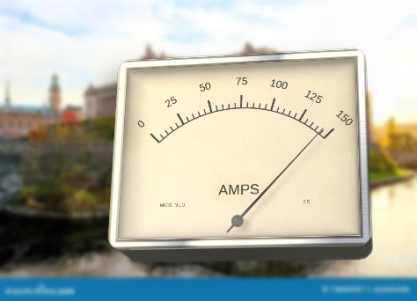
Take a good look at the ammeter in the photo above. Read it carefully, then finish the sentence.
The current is 145 A
